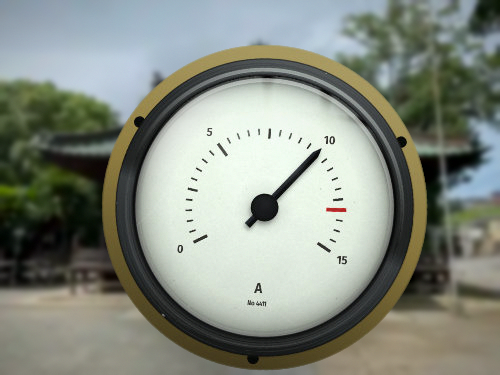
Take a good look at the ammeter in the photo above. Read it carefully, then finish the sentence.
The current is 10 A
